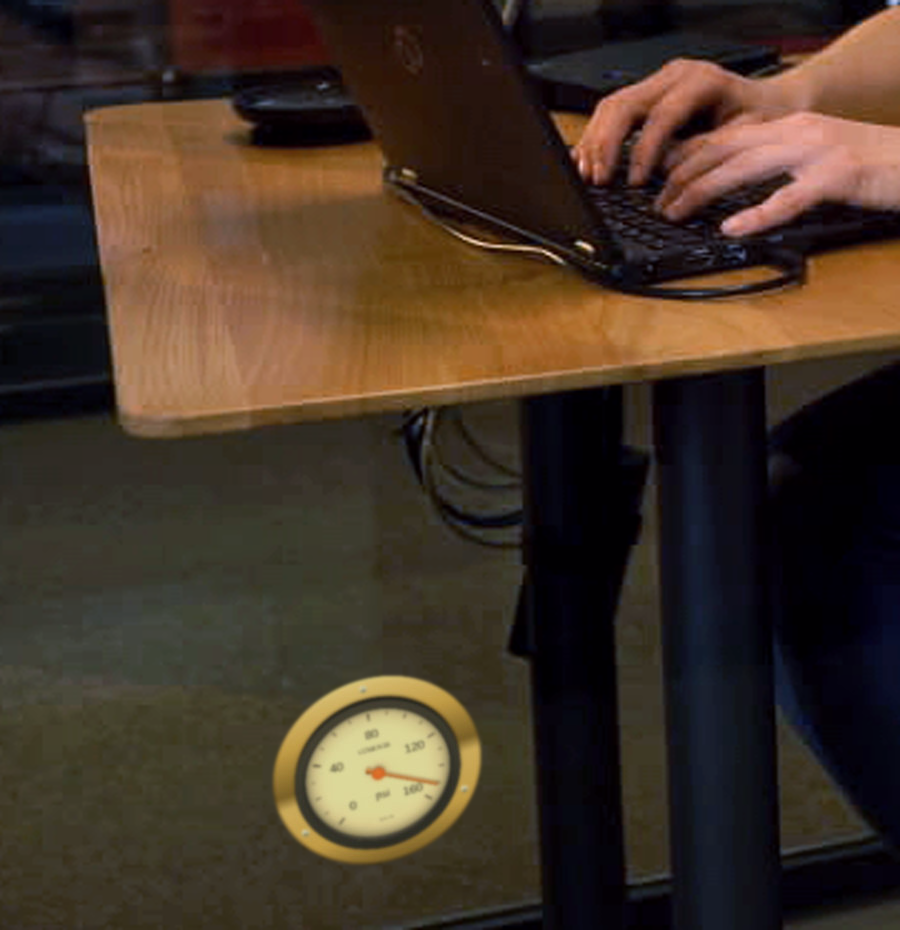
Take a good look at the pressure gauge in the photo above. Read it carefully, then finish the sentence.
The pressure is 150 psi
